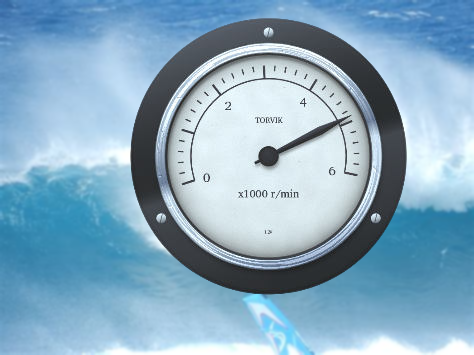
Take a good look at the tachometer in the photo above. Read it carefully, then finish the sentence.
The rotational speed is 4900 rpm
